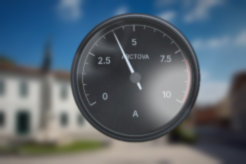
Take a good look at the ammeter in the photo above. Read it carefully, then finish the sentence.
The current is 4 A
